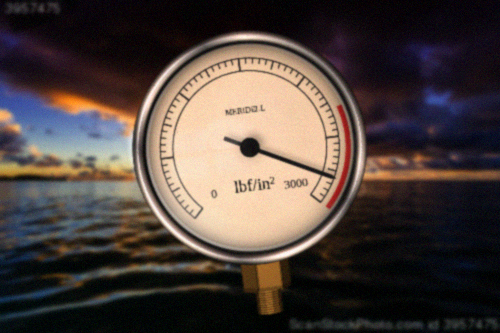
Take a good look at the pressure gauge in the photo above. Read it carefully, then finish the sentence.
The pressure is 2800 psi
